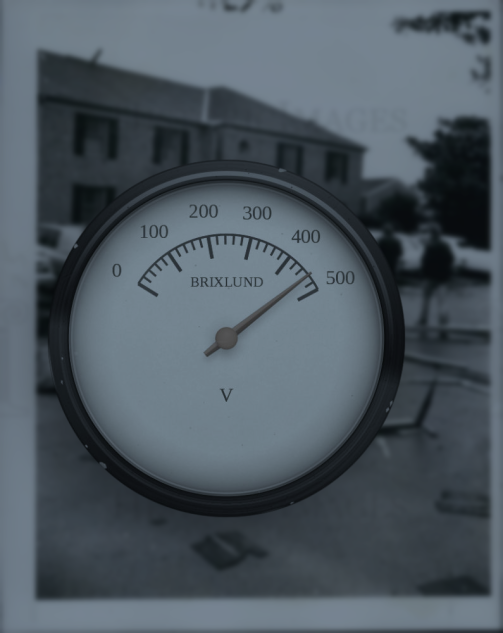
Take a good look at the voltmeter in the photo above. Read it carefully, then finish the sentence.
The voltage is 460 V
